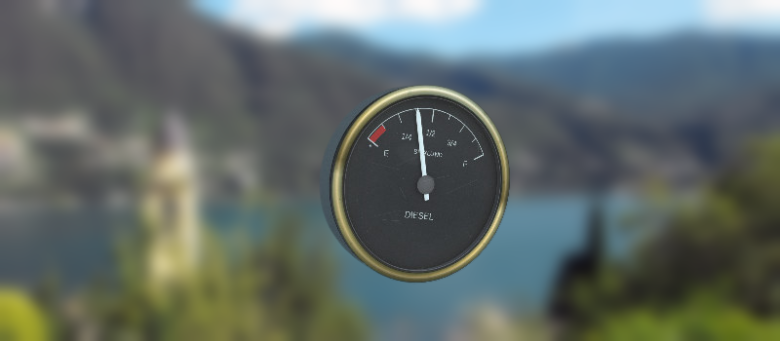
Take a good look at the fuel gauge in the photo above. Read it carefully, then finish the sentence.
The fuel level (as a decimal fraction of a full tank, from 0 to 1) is 0.375
